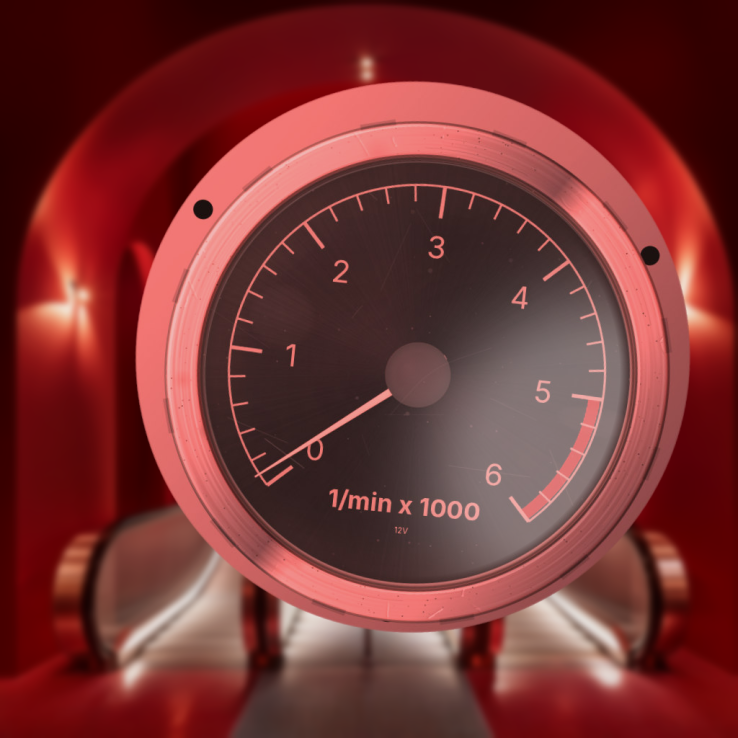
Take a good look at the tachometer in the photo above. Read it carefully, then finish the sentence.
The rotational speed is 100 rpm
